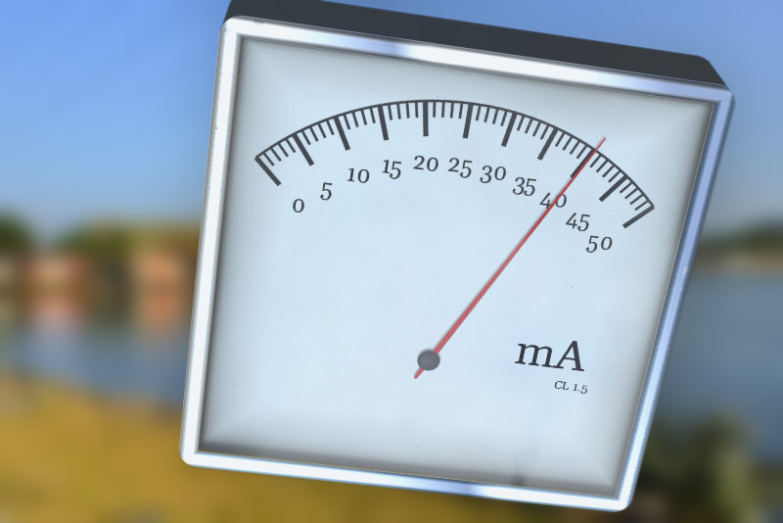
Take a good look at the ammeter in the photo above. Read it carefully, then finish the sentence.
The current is 40 mA
